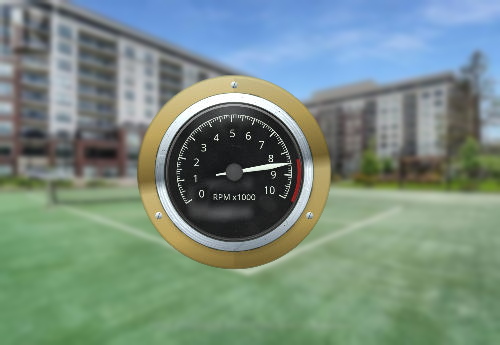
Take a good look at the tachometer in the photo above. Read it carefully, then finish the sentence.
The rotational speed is 8500 rpm
